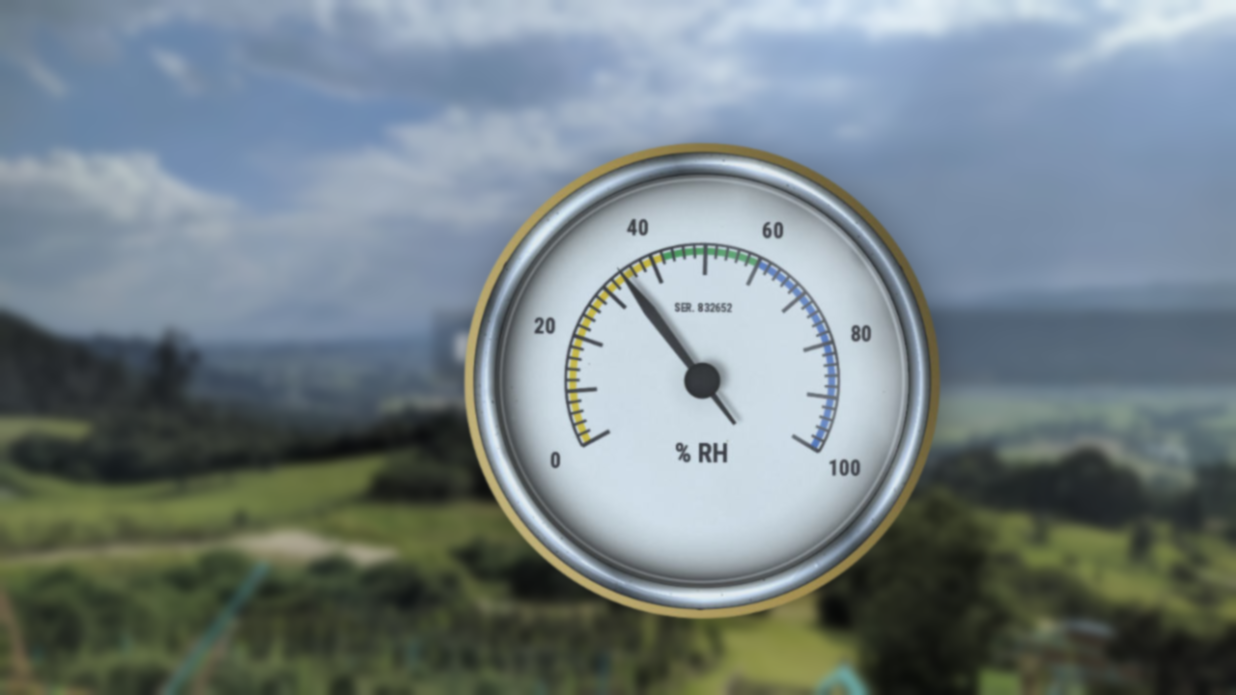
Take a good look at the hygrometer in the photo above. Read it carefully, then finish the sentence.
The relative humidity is 34 %
